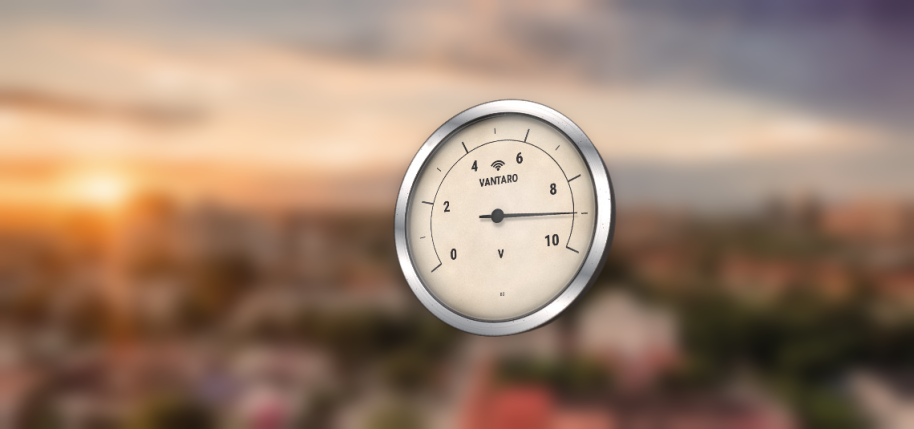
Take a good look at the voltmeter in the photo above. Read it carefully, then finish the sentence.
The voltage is 9 V
